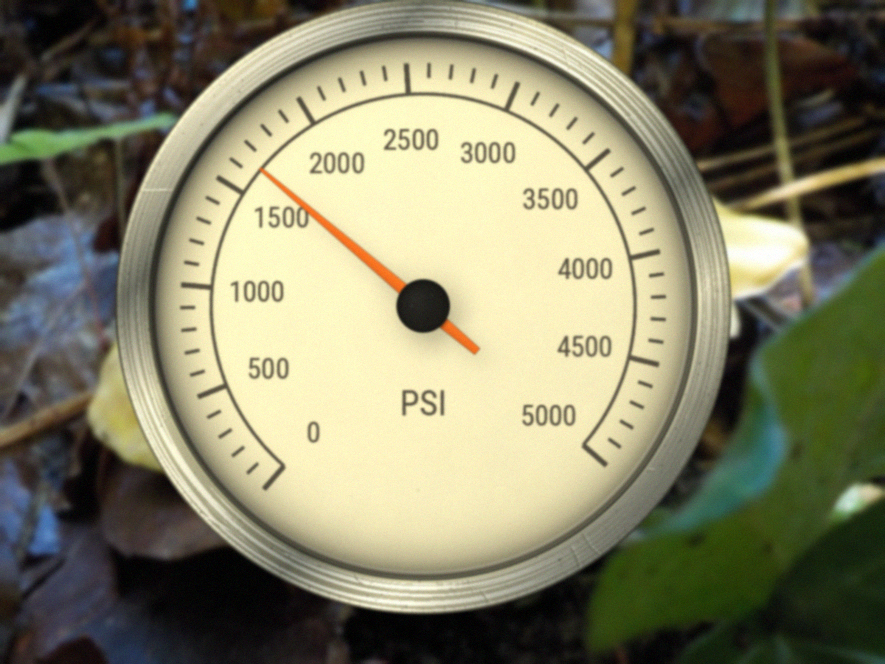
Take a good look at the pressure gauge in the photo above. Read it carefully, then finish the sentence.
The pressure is 1650 psi
